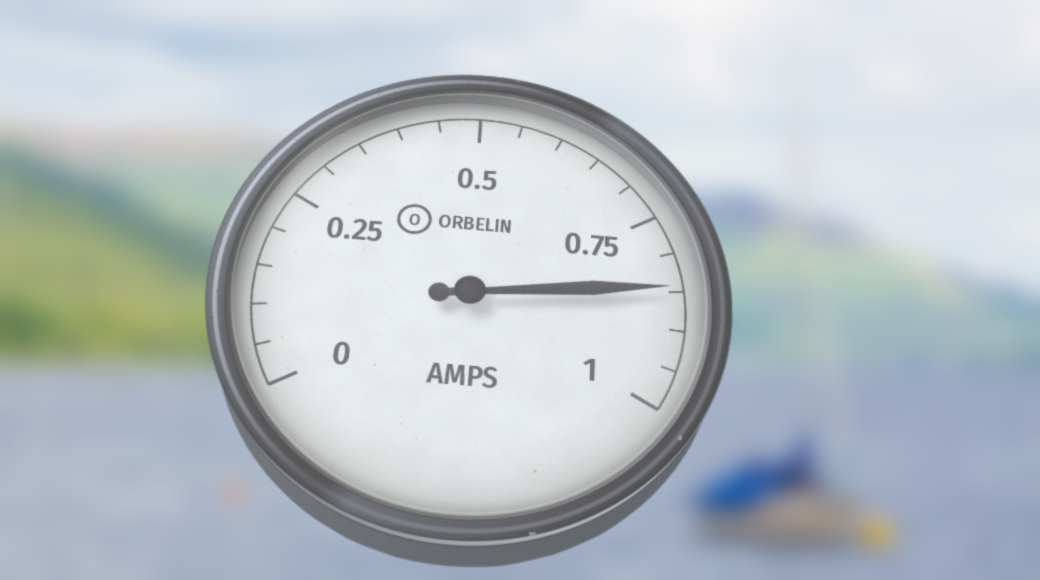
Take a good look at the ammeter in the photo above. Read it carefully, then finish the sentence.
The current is 0.85 A
